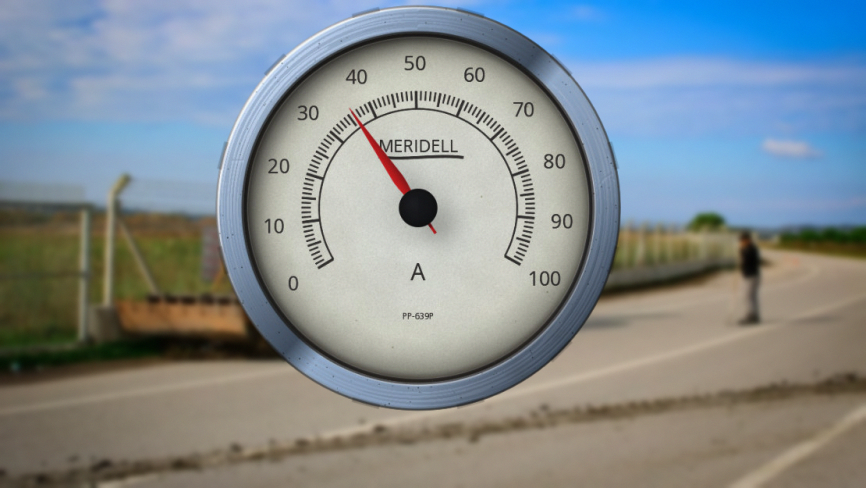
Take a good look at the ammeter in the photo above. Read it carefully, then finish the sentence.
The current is 36 A
